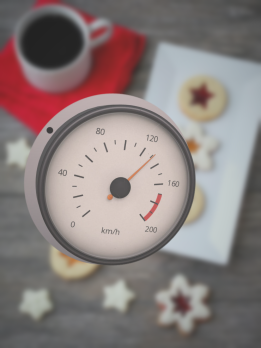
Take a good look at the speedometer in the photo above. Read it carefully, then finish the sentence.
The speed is 130 km/h
